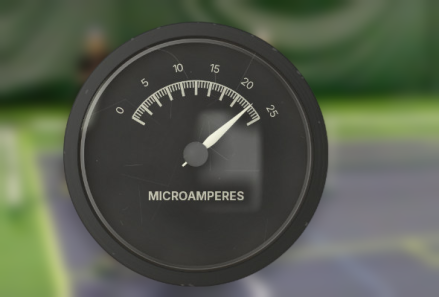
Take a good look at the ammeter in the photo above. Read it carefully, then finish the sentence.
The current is 22.5 µA
